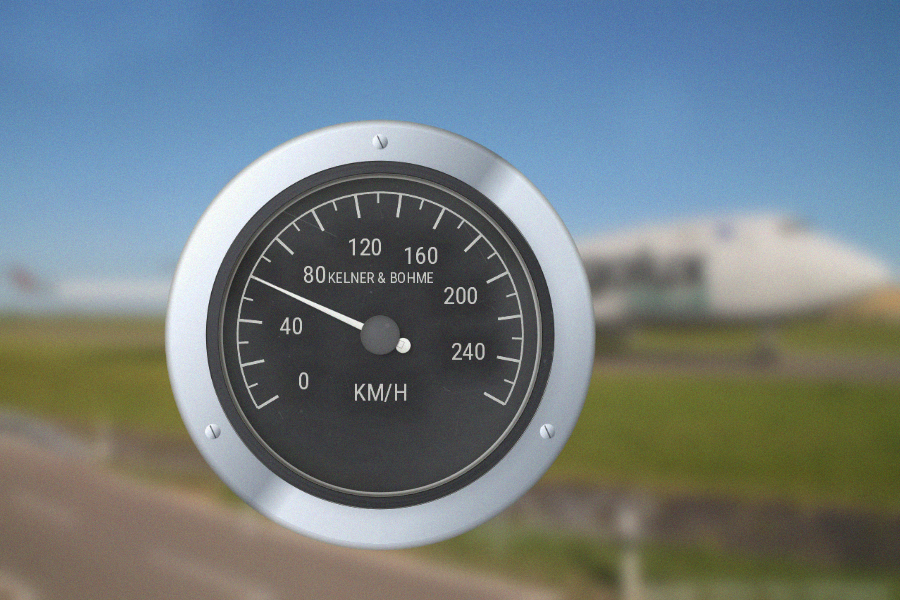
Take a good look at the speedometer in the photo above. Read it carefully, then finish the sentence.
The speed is 60 km/h
